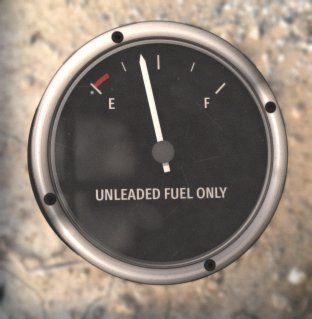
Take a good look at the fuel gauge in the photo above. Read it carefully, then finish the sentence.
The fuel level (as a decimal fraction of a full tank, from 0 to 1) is 0.375
